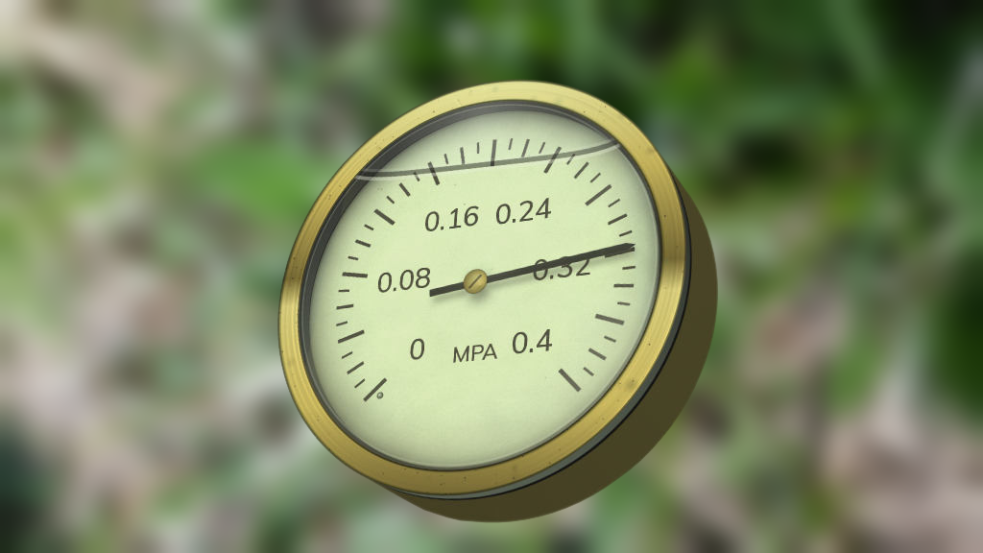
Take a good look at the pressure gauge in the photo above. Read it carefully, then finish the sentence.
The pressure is 0.32 MPa
